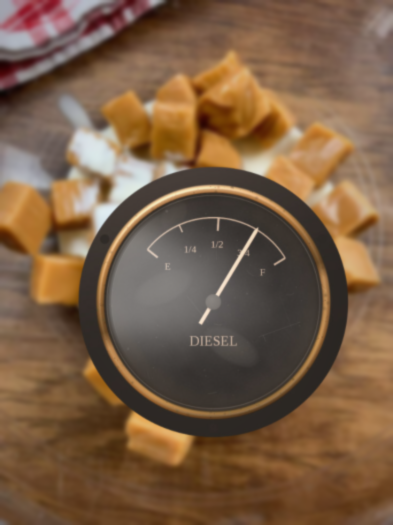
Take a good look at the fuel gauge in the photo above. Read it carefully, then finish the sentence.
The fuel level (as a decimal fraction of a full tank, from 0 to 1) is 0.75
